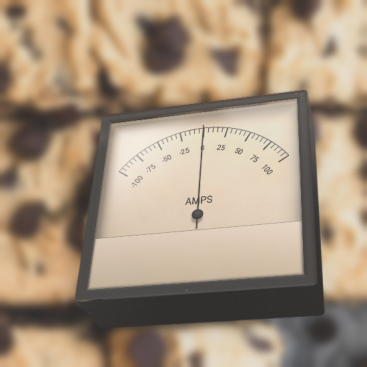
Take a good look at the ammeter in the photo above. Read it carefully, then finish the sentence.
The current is 0 A
